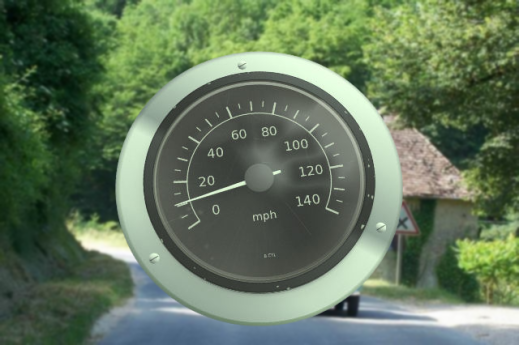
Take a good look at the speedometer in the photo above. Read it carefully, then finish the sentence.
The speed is 10 mph
